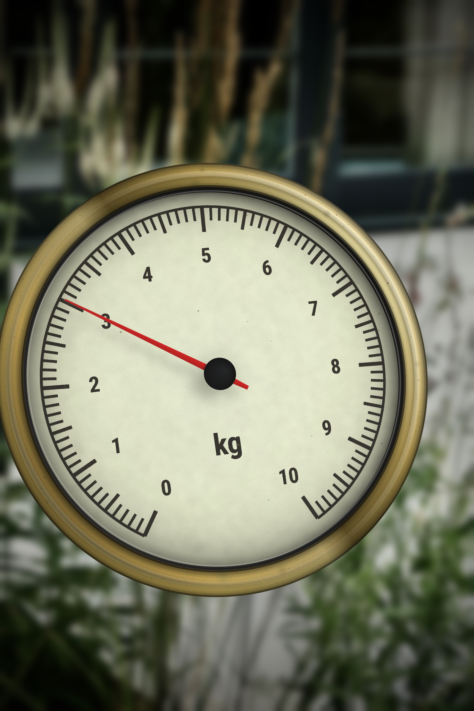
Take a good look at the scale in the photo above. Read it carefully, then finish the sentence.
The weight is 3 kg
